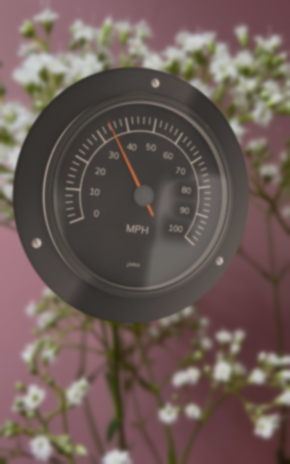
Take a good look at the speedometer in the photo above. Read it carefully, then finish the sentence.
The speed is 34 mph
